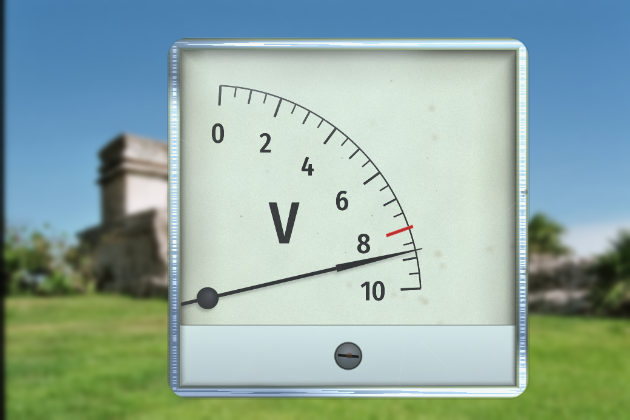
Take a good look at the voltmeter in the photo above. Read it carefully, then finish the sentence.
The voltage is 8.75 V
